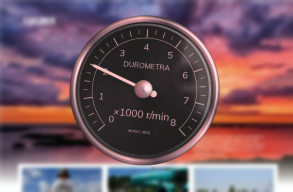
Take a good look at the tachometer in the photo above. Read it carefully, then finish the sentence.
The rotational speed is 2000 rpm
